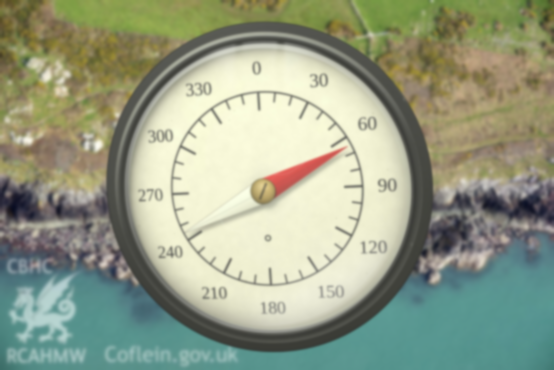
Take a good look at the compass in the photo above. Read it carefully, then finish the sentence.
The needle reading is 65 °
